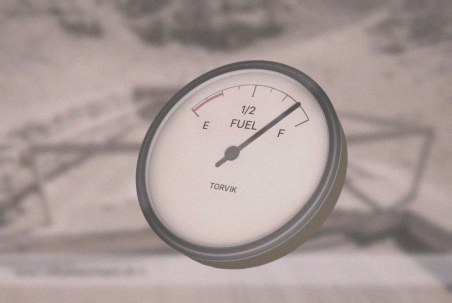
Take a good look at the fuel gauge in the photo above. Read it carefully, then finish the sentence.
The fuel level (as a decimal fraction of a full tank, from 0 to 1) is 0.875
